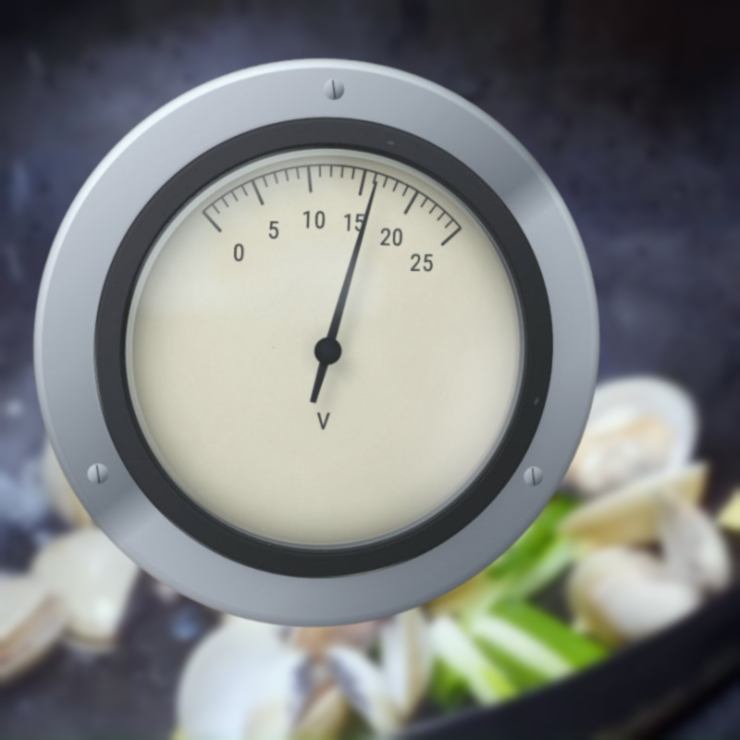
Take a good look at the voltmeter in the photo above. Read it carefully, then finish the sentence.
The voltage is 16 V
